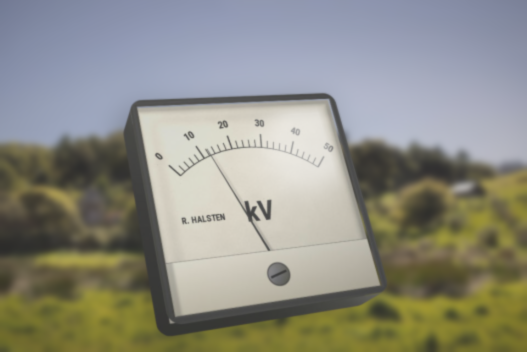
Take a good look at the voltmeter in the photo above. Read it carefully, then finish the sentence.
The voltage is 12 kV
